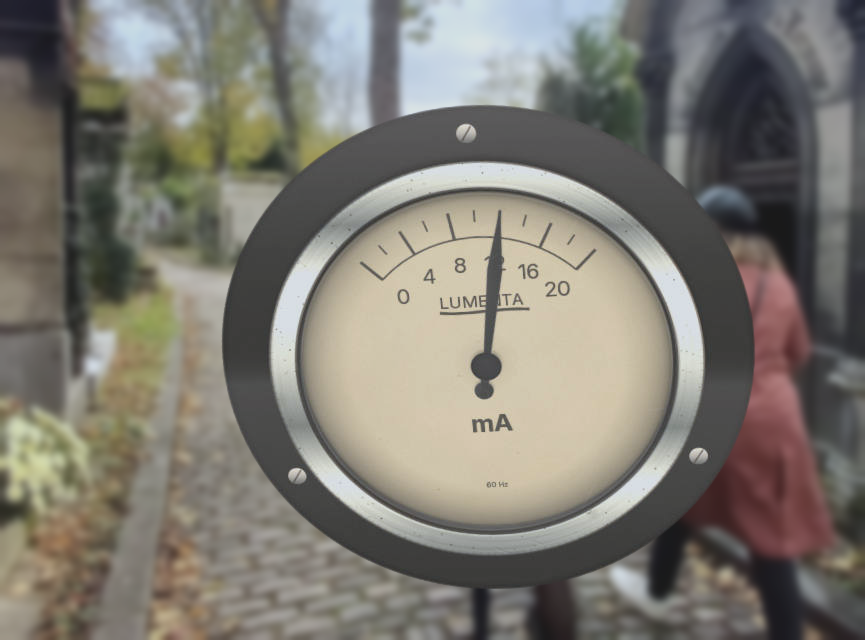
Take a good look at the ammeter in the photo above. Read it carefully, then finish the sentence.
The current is 12 mA
